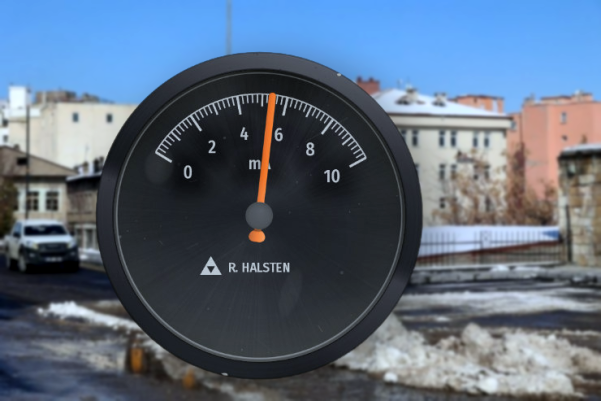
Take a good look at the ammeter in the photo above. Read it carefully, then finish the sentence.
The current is 5.4 mA
